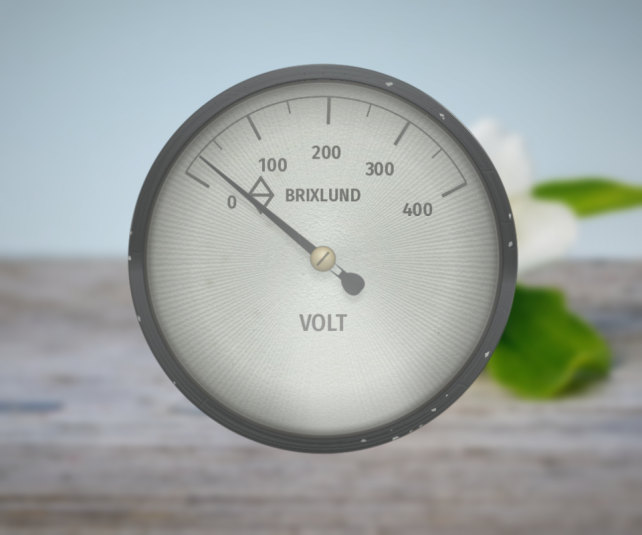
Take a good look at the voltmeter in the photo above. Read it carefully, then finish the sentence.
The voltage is 25 V
